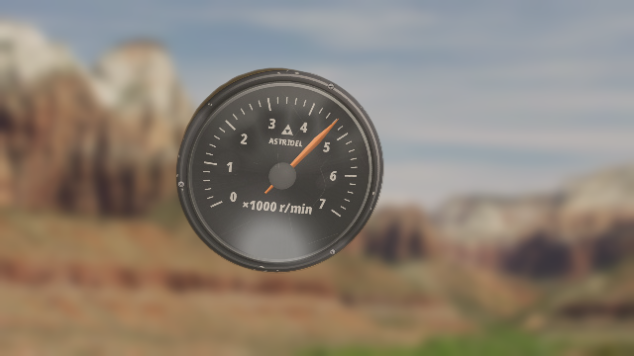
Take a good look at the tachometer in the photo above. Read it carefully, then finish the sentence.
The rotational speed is 4600 rpm
